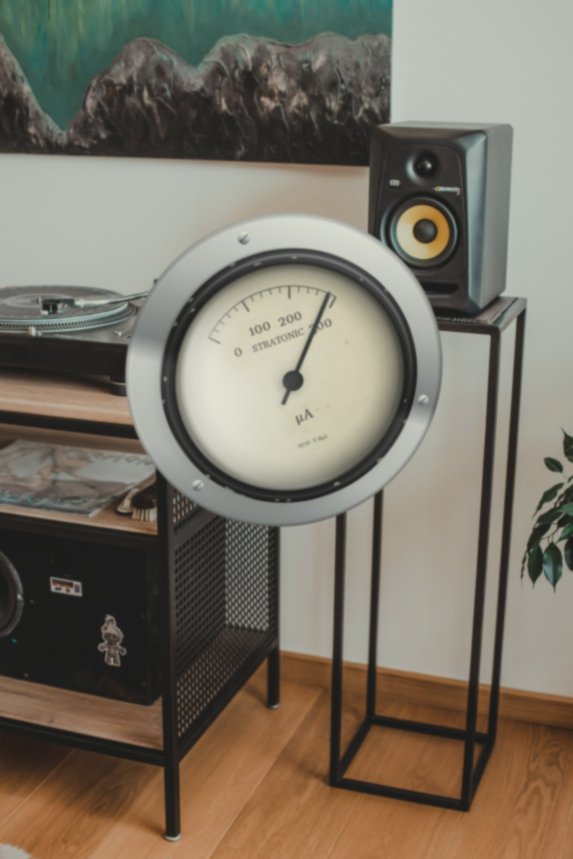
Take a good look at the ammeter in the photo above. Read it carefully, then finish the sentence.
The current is 280 µA
